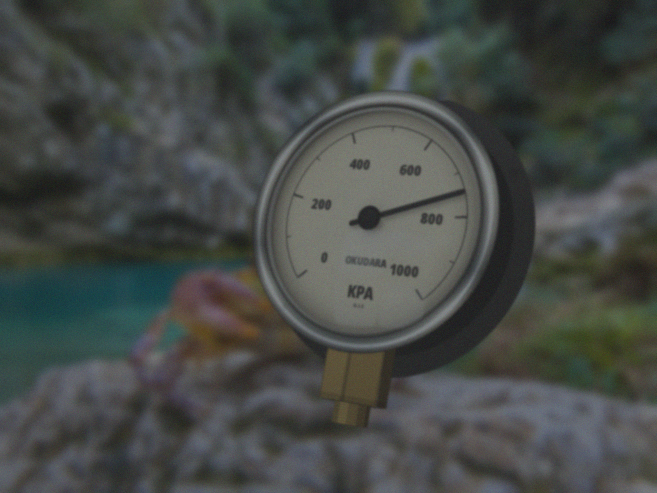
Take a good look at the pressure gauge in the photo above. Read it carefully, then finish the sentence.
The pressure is 750 kPa
